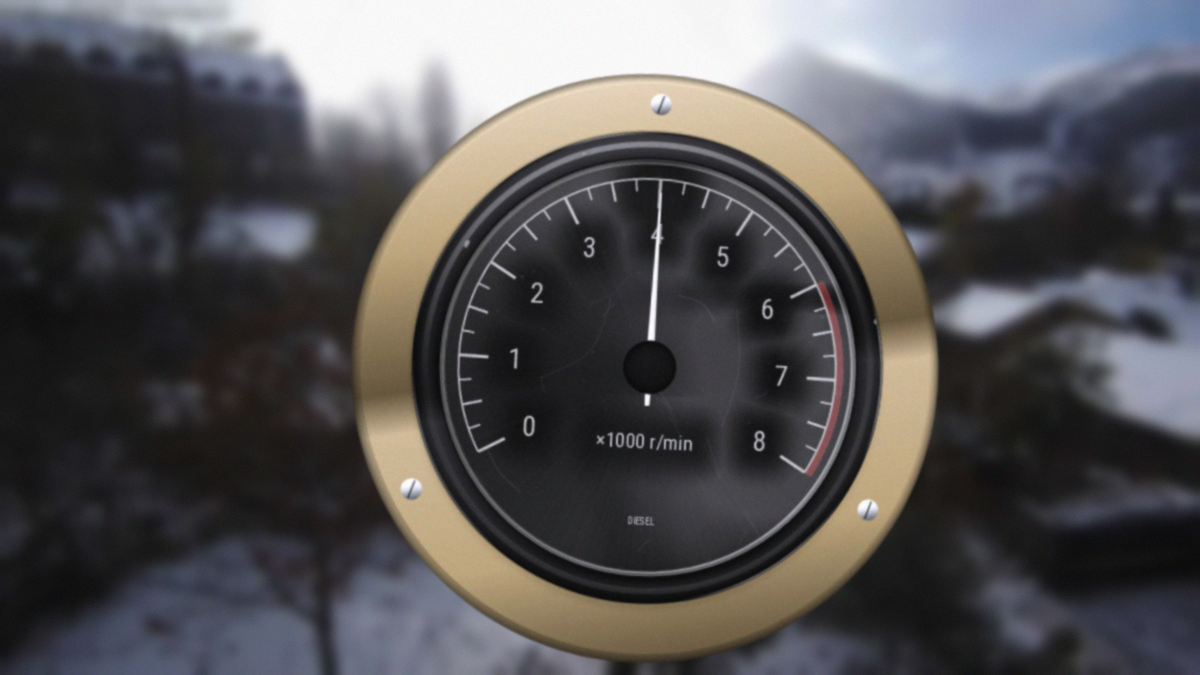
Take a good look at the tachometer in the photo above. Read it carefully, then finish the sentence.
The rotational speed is 4000 rpm
